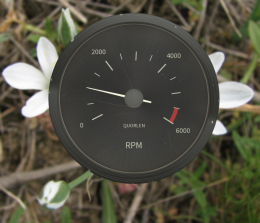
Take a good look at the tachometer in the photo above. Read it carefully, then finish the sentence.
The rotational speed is 1000 rpm
